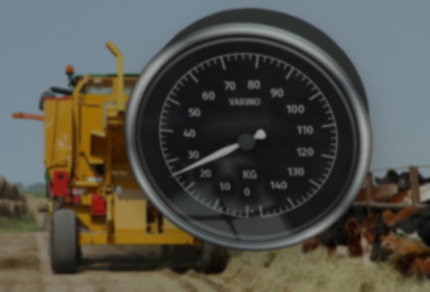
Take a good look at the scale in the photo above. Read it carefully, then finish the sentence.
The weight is 26 kg
